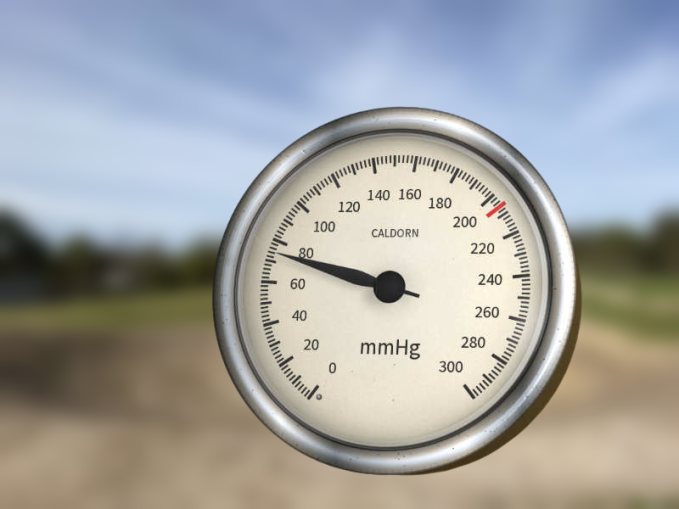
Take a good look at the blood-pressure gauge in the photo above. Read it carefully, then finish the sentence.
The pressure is 74 mmHg
